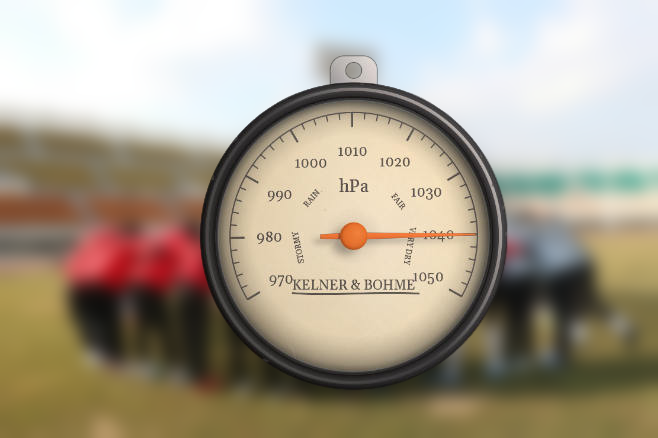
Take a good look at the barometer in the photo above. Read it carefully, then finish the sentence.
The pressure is 1040 hPa
